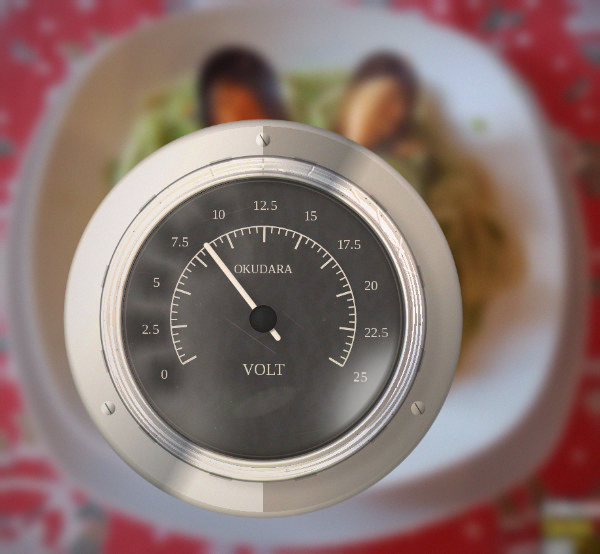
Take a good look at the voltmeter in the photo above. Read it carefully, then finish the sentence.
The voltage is 8.5 V
